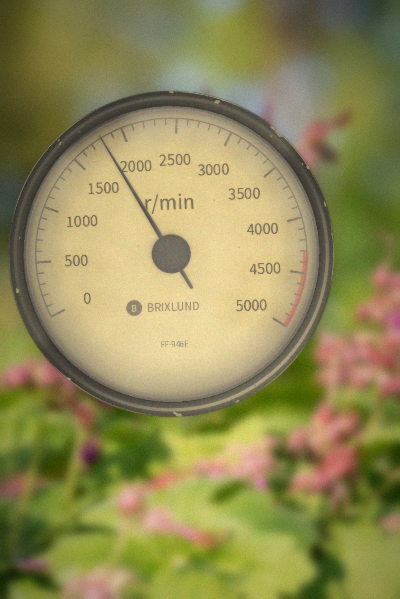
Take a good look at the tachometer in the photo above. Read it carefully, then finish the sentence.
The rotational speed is 1800 rpm
